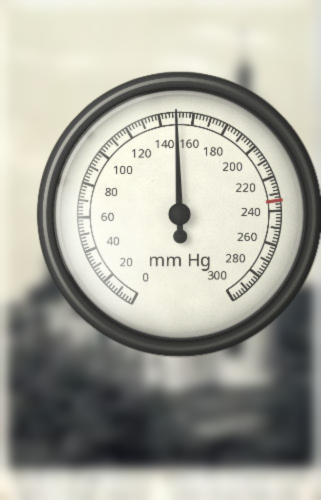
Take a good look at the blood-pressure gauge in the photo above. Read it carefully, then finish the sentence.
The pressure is 150 mmHg
